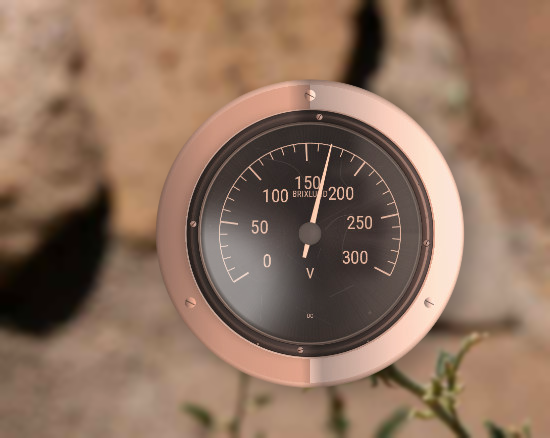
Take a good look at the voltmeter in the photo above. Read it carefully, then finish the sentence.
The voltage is 170 V
